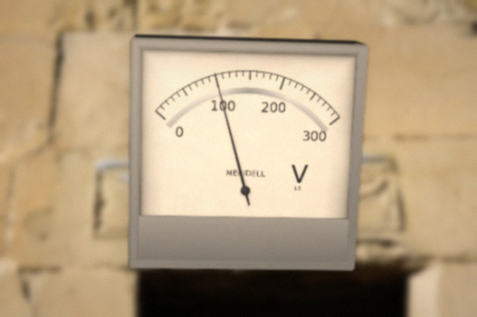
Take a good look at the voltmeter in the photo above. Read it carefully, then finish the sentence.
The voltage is 100 V
